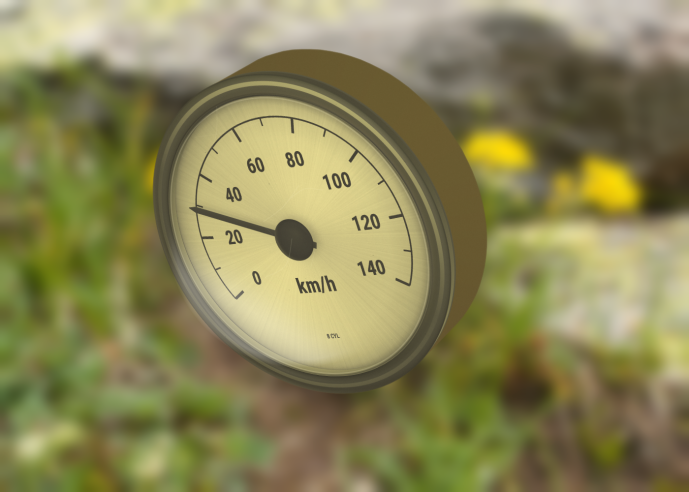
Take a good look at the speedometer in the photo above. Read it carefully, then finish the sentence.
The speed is 30 km/h
